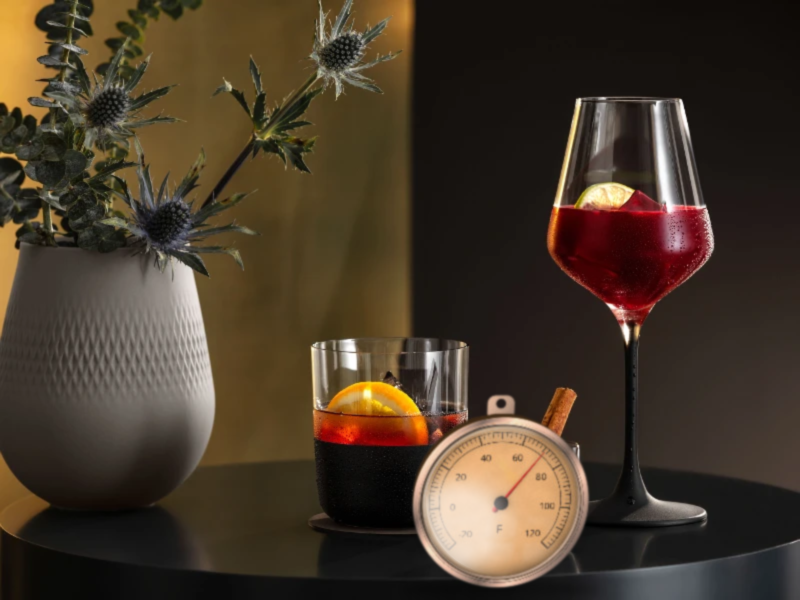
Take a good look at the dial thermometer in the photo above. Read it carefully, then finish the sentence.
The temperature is 70 °F
